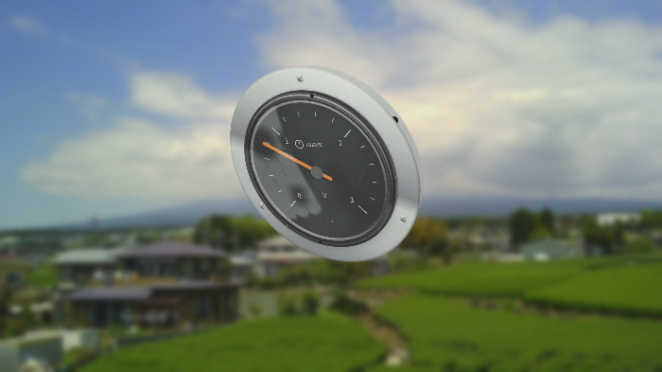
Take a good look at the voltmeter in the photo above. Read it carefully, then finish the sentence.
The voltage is 0.8 V
